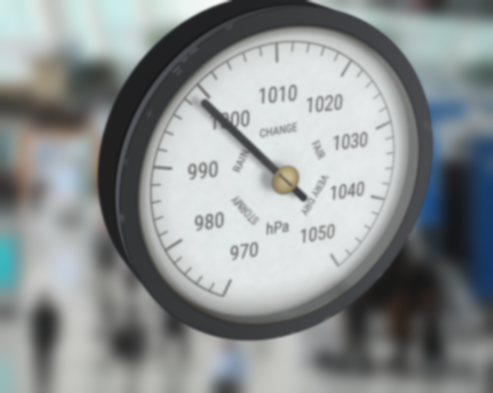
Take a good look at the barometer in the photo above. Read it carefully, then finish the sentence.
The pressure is 999 hPa
